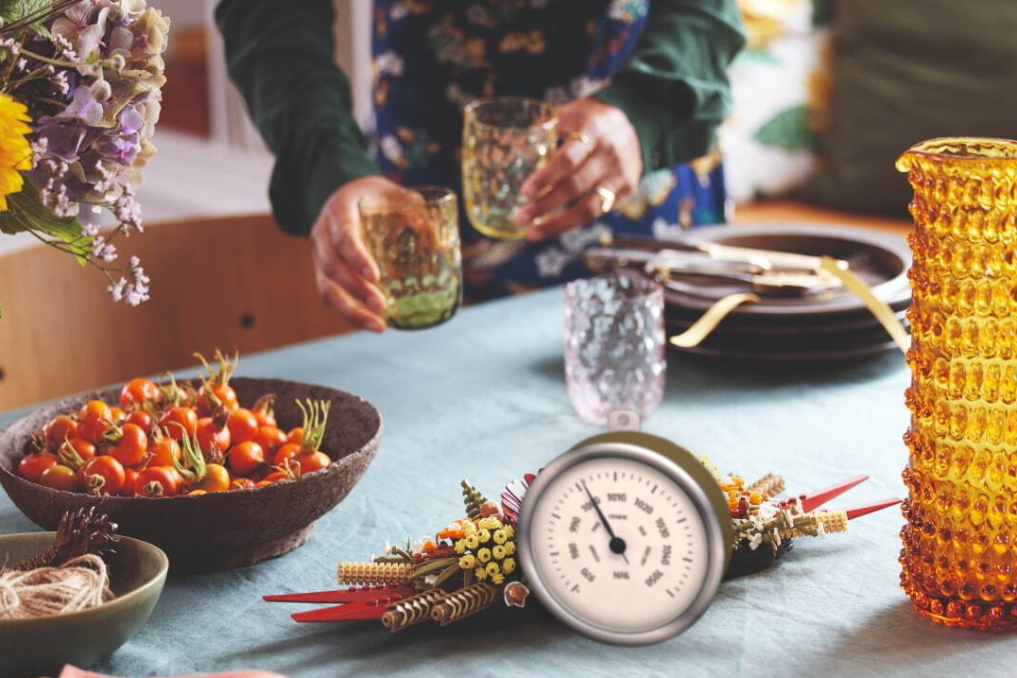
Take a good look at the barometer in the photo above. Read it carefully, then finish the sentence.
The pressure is 1002 hPa
